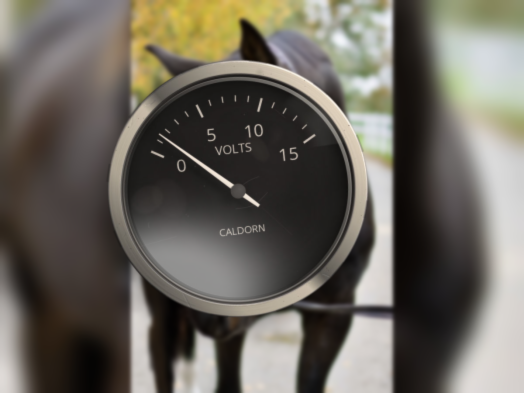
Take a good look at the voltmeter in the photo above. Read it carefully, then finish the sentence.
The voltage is 1.5 V
